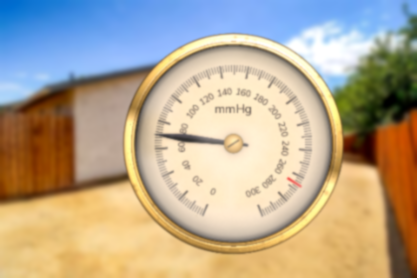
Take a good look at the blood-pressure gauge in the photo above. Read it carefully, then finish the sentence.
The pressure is 70 mmHg
